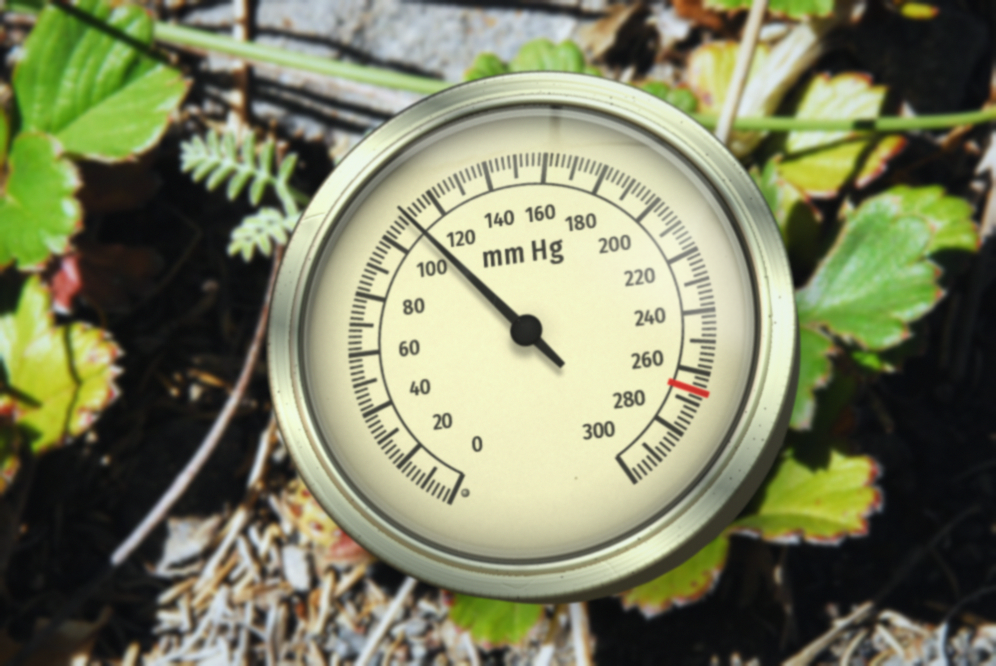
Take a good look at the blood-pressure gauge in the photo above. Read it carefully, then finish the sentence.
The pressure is 110 mmHg
